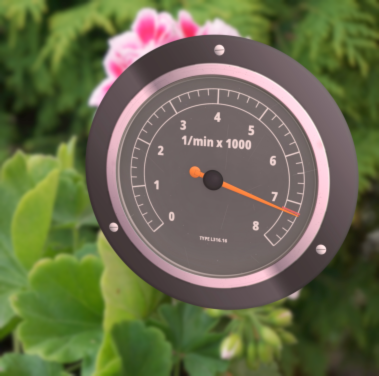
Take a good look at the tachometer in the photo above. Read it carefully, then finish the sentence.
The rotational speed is 7200 rpm
